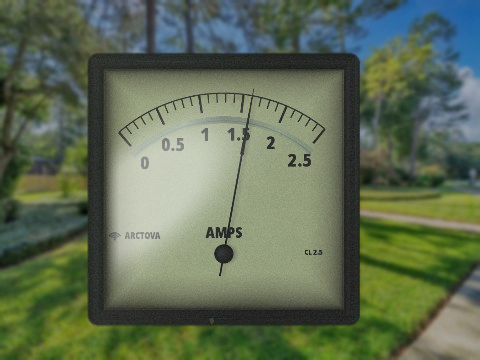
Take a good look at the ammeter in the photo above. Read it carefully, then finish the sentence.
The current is 1.6 A
